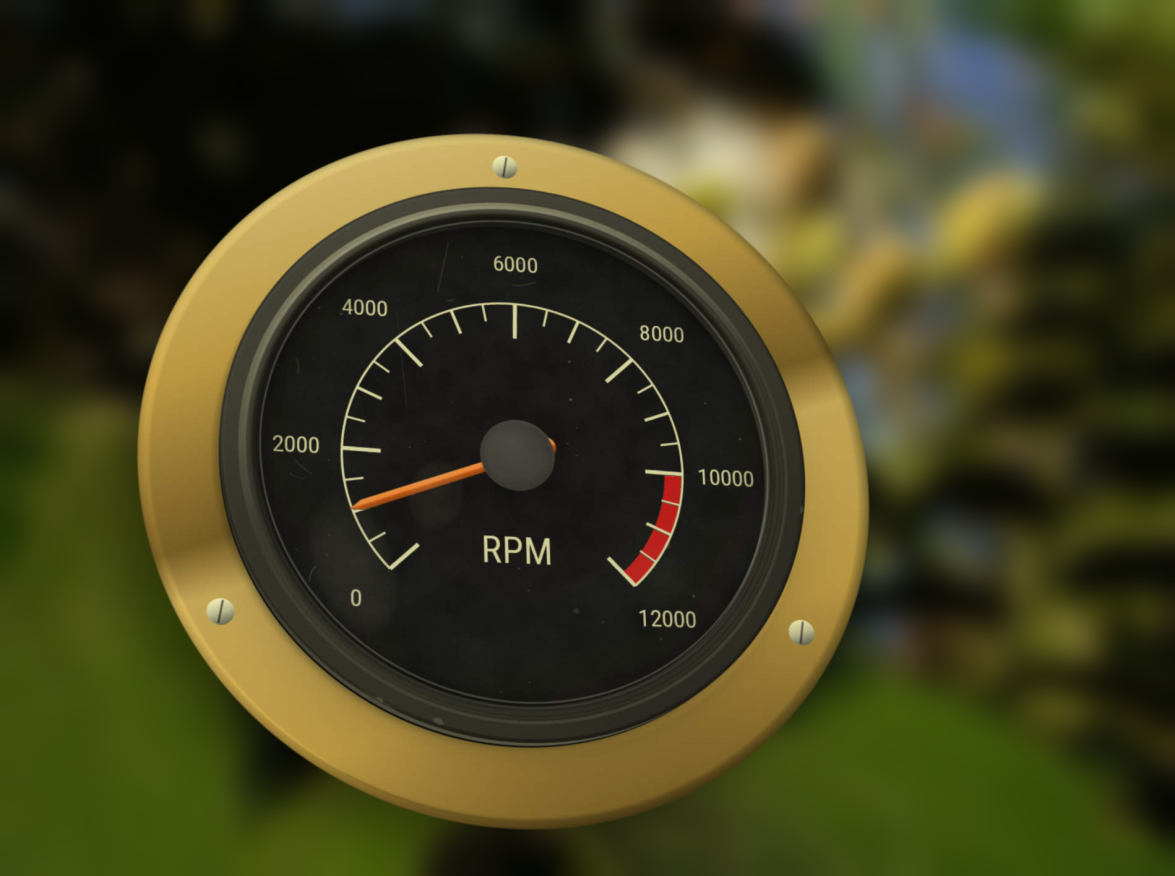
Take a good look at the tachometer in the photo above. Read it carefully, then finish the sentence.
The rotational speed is 1000 rpm
